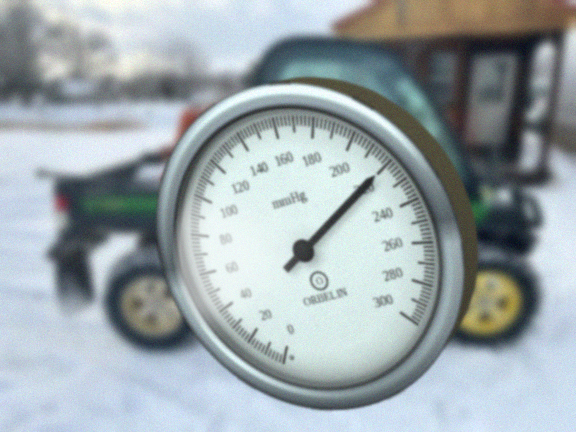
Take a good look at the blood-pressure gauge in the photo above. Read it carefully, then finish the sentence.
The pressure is 220 mmHg
